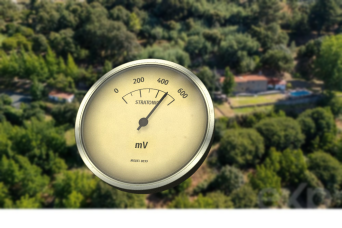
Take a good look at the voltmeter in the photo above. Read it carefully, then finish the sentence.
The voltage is 500 mV
